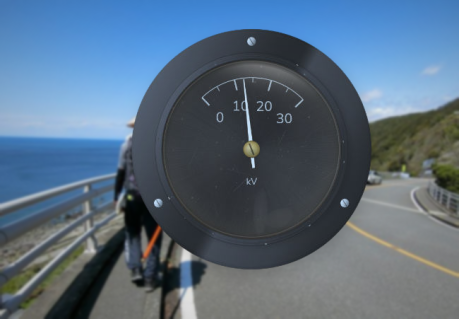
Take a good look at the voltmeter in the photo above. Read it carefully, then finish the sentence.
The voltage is 12.5 kV
